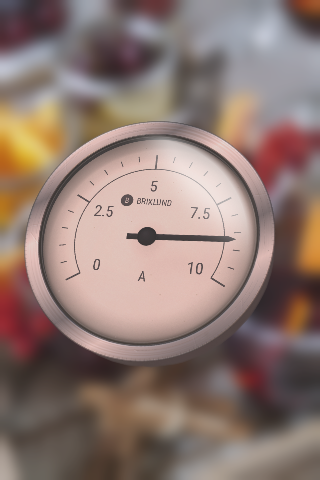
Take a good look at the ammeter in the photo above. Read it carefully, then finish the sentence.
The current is 8.75 A
